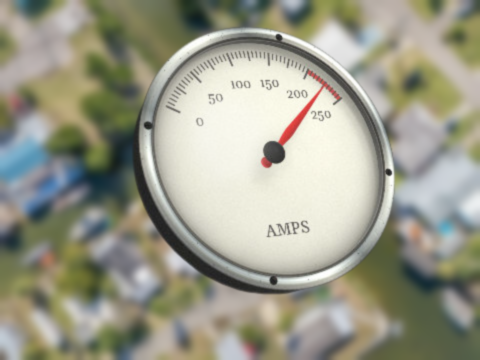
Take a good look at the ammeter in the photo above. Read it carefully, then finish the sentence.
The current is 225 A
